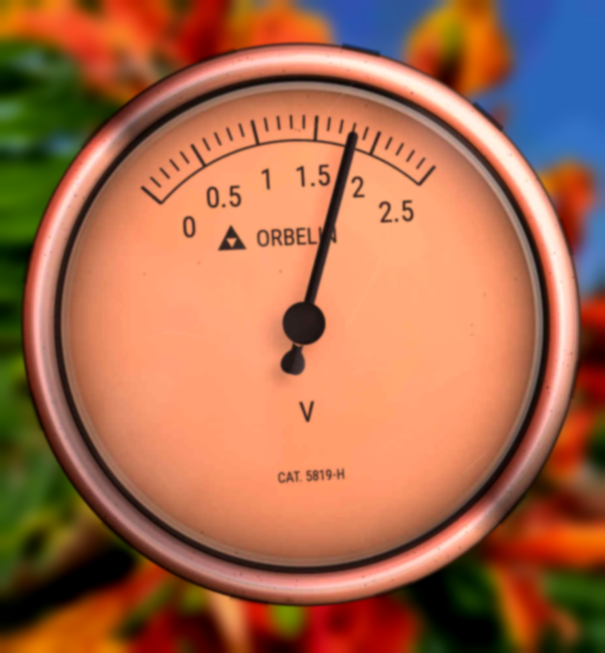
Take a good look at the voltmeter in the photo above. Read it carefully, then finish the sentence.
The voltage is 1.8 V
